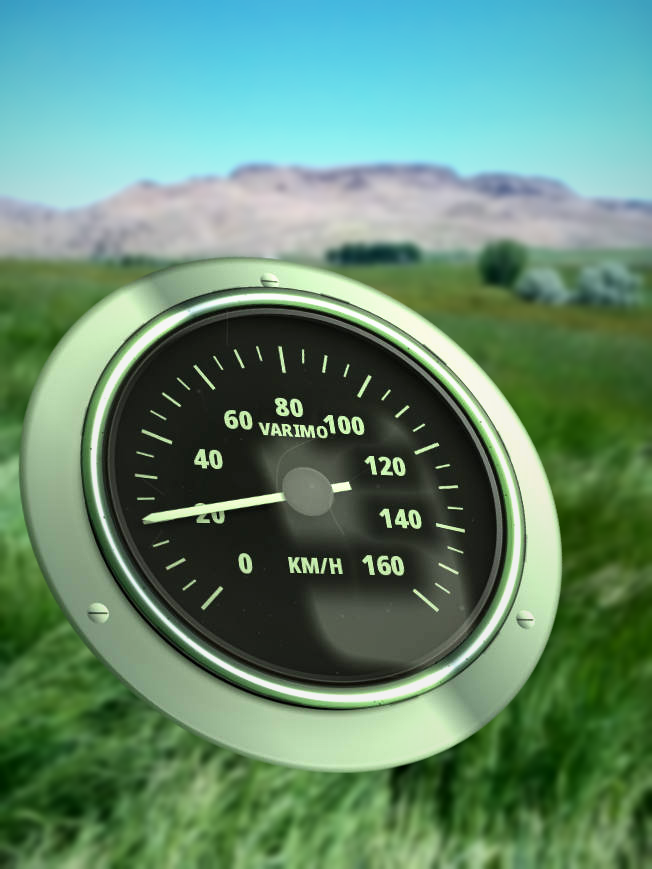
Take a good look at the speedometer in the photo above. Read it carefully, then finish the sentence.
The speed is 20 km/h
